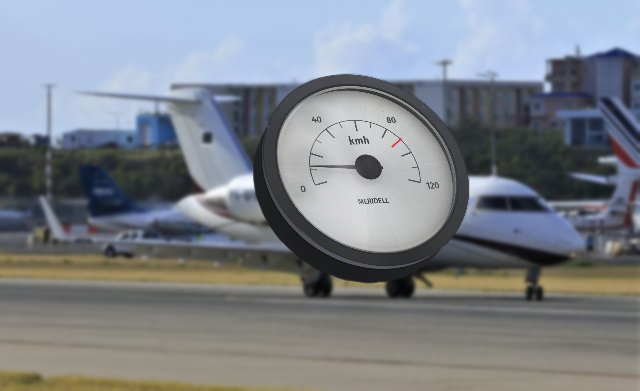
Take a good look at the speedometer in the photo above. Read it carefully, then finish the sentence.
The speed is 10 km/h
